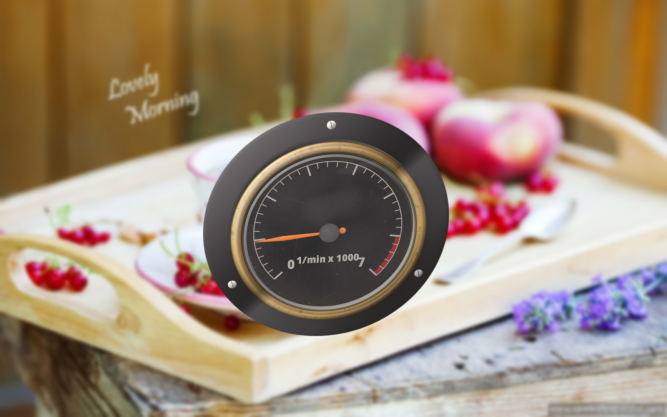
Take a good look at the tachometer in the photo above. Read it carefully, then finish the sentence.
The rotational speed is 1000 rpm
